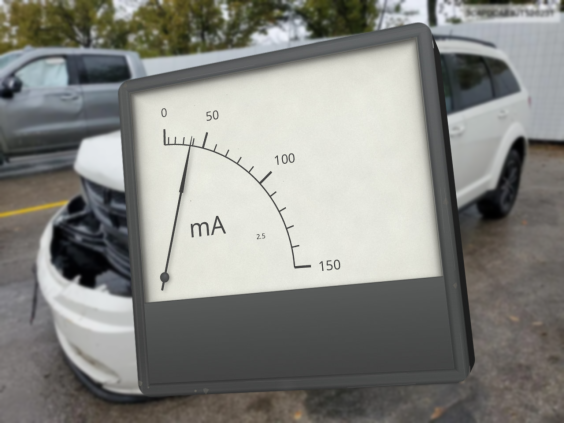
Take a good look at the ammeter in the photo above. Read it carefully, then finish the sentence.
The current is 40 mA
